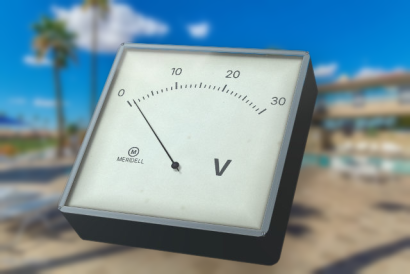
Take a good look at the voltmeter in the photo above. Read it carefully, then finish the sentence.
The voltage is 1 V
